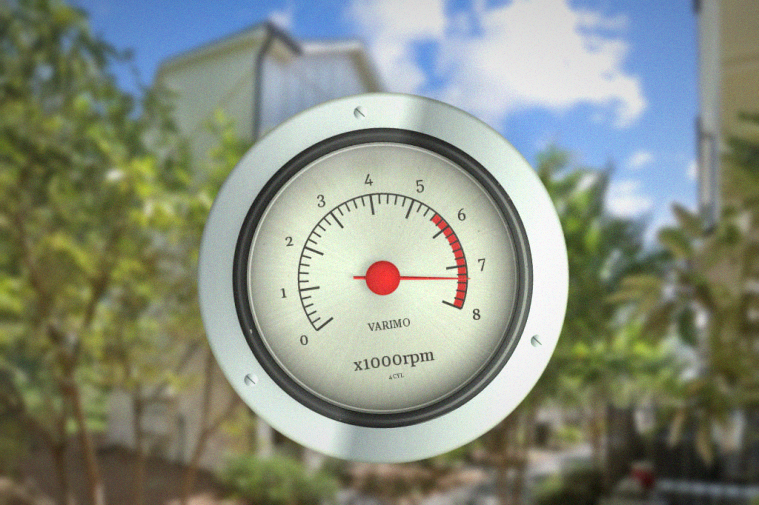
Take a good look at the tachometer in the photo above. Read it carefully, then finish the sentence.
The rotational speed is 7300 rpm
